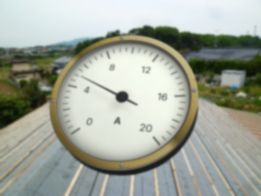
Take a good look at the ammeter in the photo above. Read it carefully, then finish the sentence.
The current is 5 A
